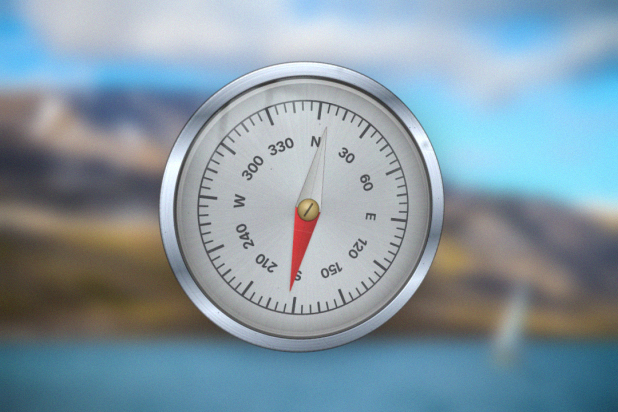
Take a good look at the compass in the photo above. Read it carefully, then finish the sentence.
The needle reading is 185 °
